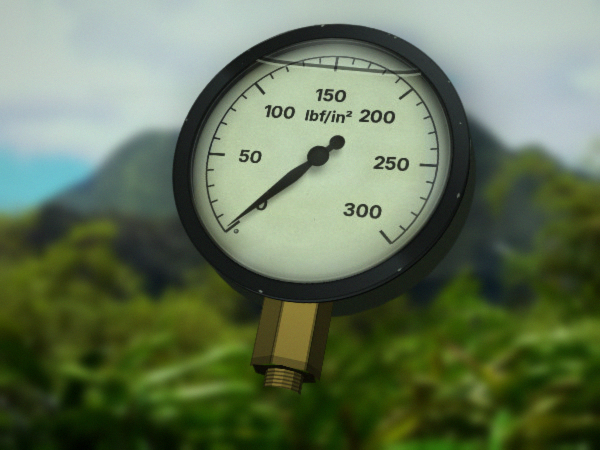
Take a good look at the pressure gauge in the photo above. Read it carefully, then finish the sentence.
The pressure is 0 psi
